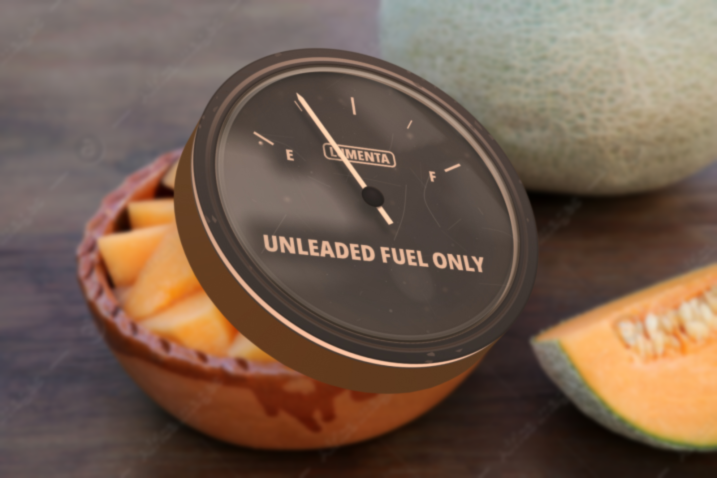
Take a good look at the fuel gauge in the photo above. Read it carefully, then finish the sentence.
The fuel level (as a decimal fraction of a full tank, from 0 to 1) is 0.25
